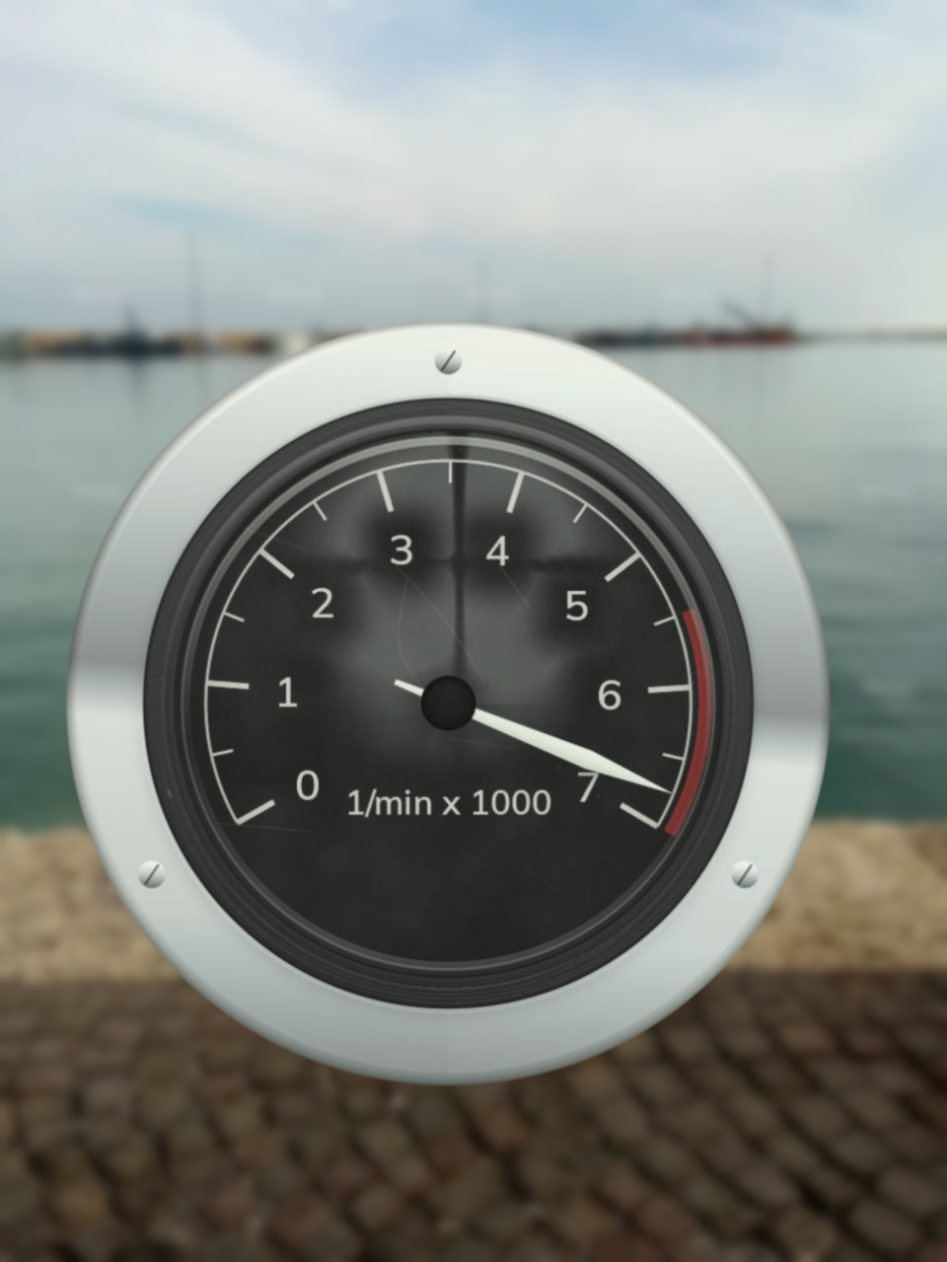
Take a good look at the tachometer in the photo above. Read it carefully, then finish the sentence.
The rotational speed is 6750 rpm
